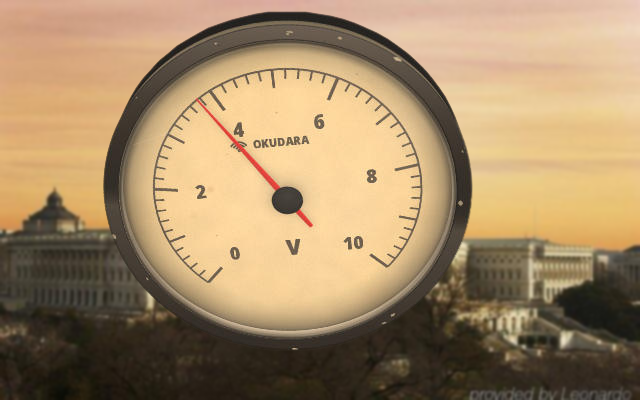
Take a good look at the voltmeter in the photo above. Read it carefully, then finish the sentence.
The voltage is 3.8 V
